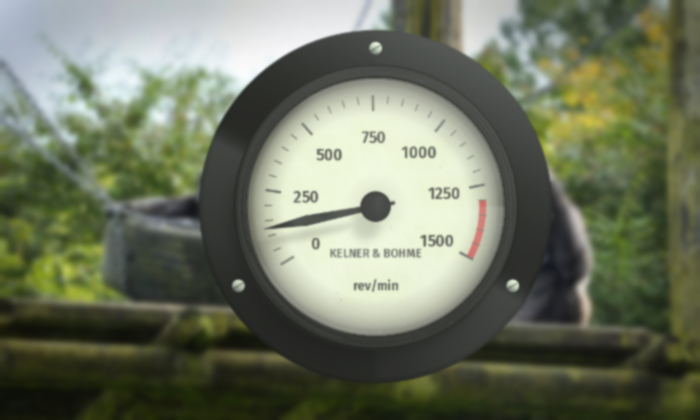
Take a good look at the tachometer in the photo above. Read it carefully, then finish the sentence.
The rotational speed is 125 rpm
